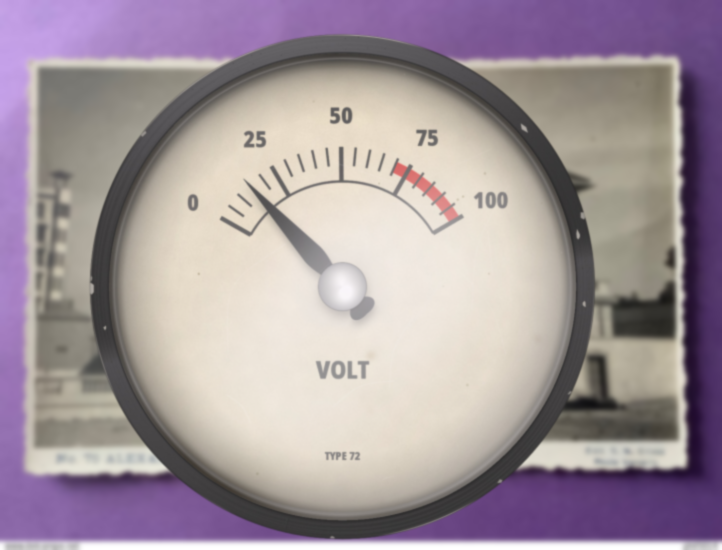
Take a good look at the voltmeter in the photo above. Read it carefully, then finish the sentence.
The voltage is 15 V
